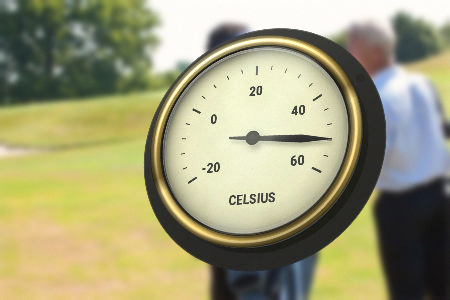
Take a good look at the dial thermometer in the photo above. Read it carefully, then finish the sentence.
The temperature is 52 °C
